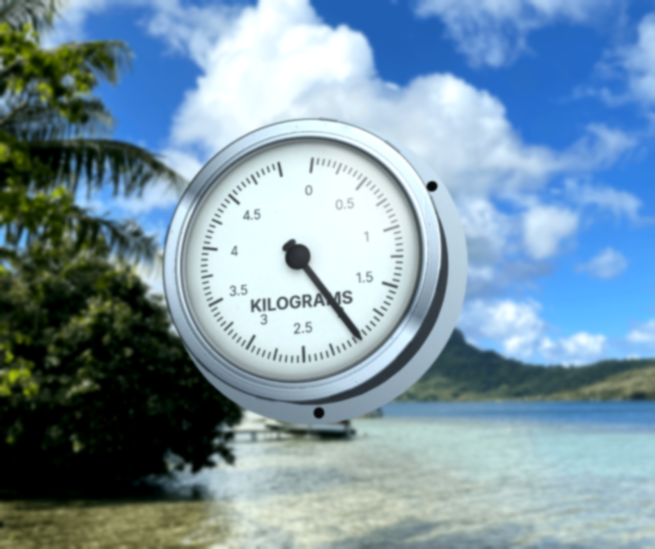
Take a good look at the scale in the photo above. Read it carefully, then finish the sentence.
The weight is 2 kg
